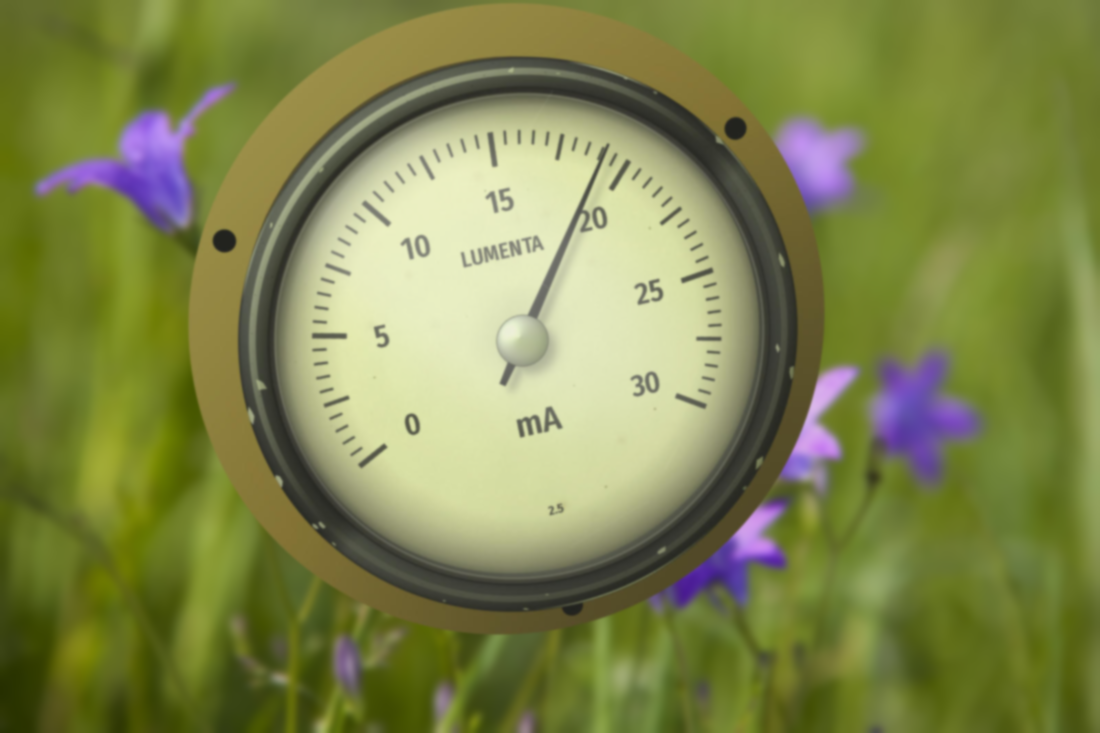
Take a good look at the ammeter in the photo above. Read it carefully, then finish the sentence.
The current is 19 mA
